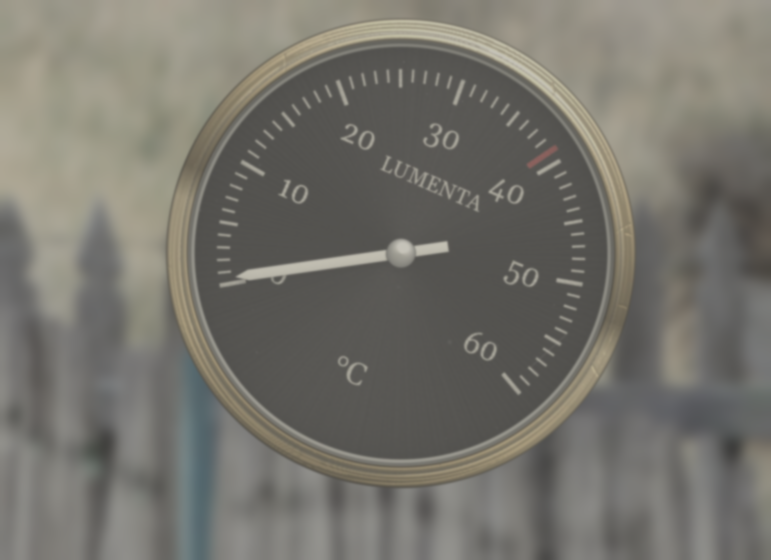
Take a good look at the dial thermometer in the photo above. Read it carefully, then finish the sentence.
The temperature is 0.5 °C
